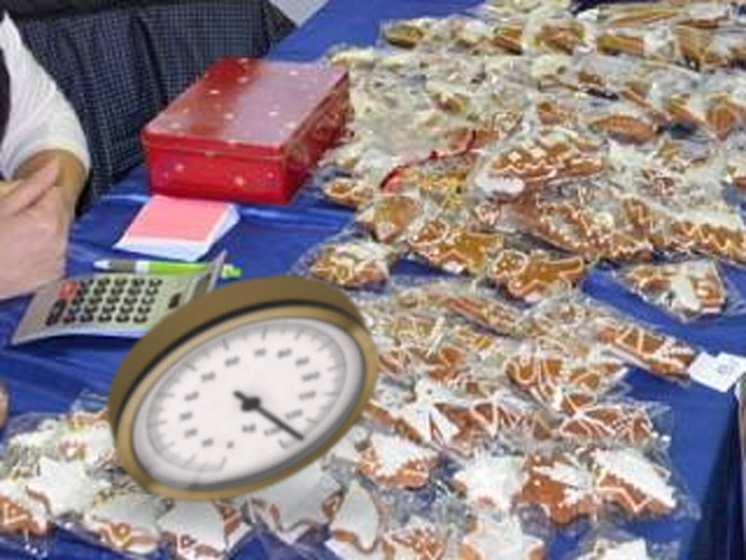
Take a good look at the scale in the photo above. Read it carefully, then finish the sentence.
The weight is 125 kg
